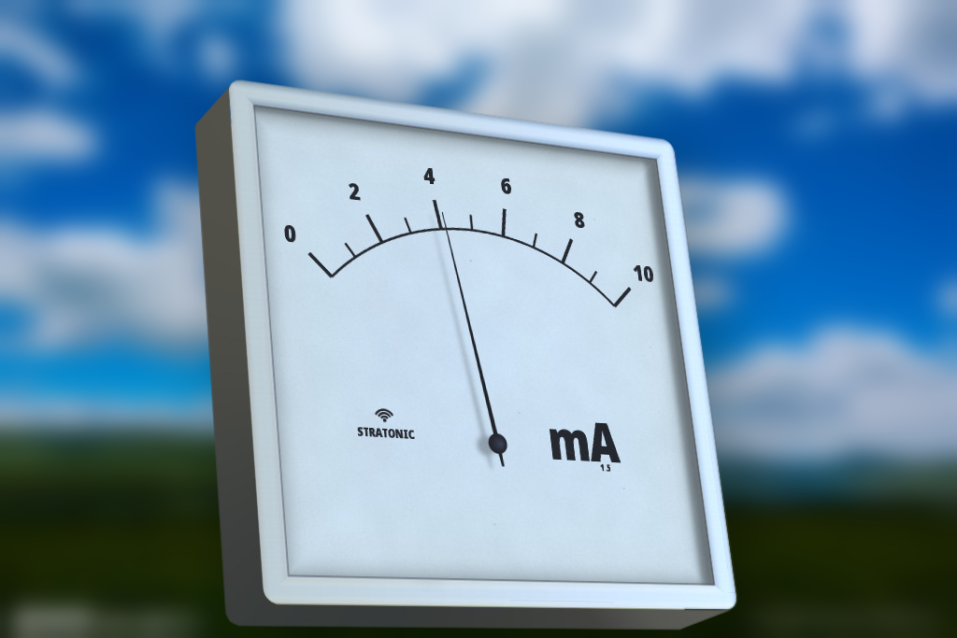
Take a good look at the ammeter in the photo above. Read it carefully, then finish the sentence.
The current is 4 mA
